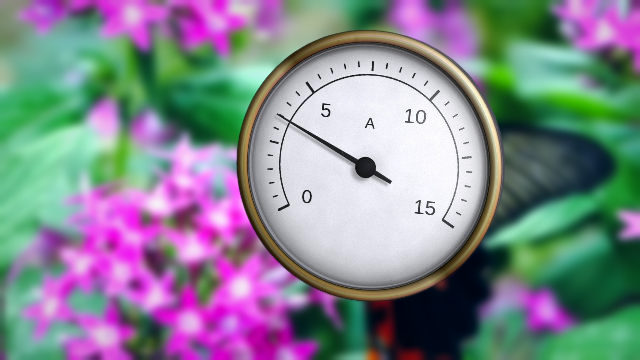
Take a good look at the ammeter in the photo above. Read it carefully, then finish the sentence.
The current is 3.5 A
